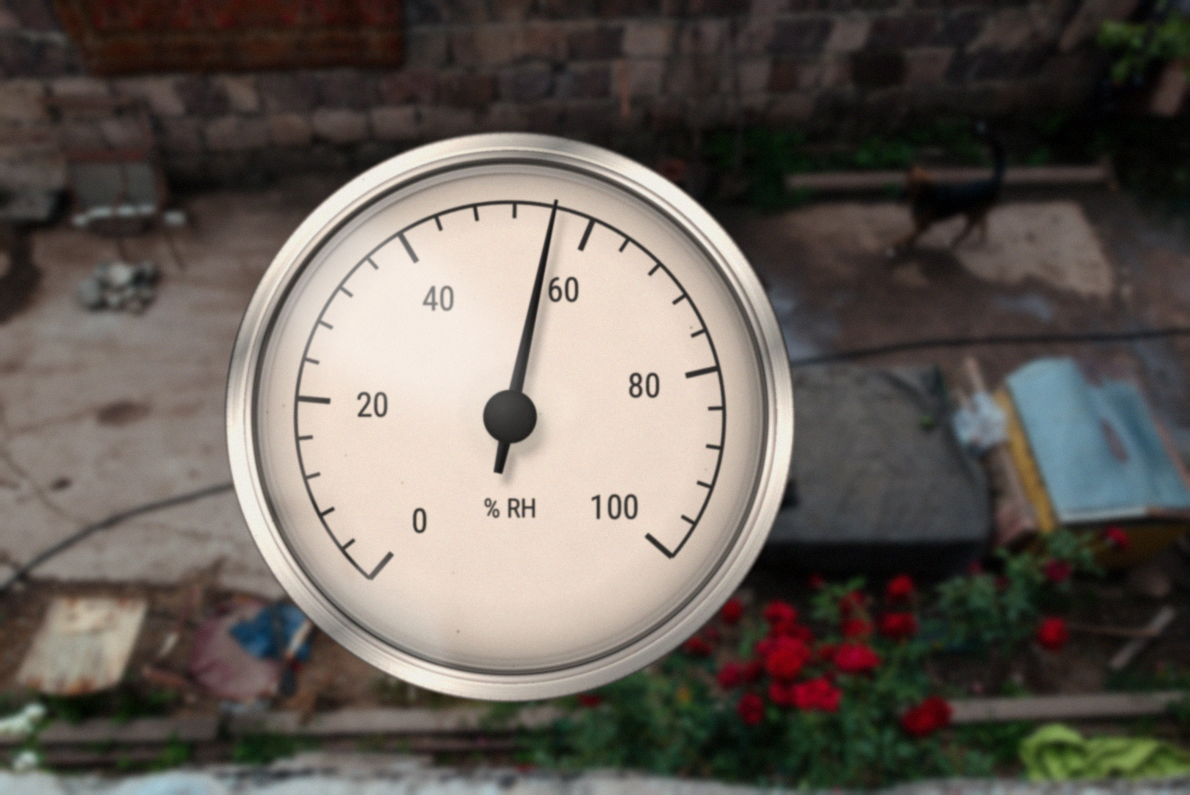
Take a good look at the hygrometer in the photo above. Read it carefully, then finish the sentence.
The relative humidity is 56 %
